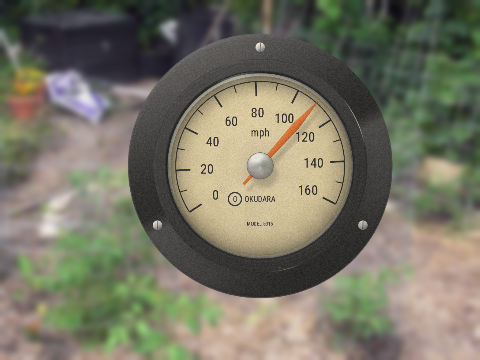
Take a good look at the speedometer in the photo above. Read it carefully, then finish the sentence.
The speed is 110 mph
